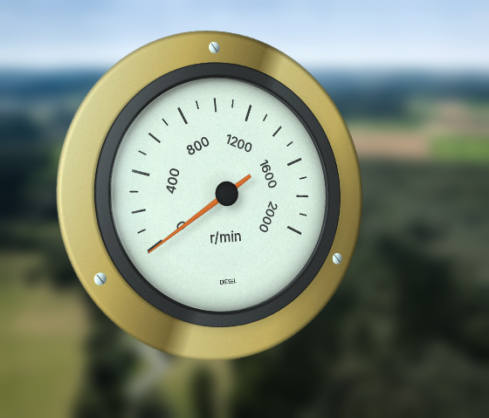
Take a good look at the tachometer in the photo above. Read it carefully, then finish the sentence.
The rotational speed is 0 rpm
